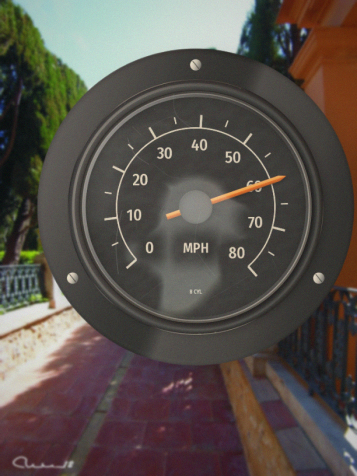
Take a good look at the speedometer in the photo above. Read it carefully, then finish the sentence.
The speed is 60 mph
